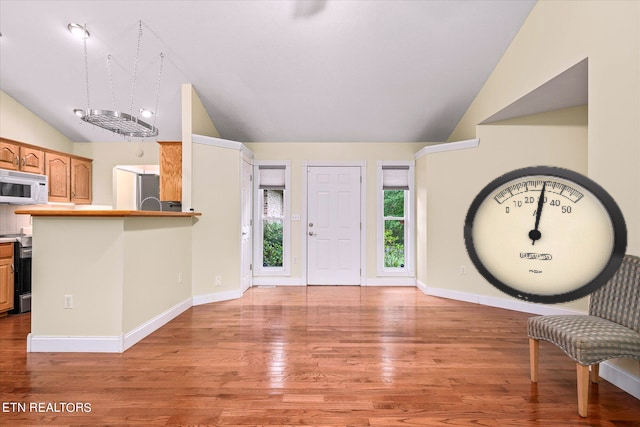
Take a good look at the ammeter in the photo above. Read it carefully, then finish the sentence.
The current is 30 A
